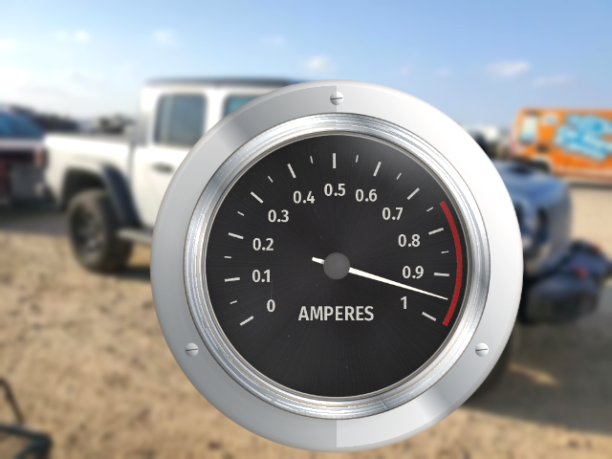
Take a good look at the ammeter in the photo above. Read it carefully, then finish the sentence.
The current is 0.95 A
